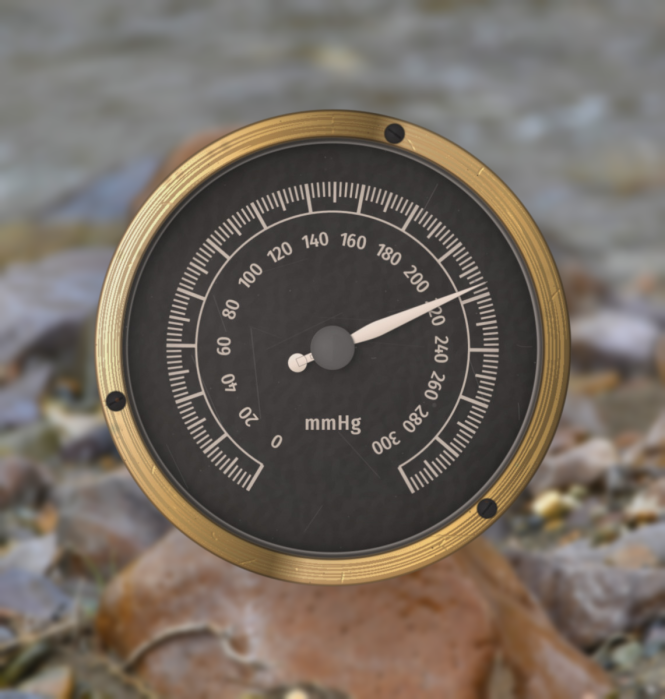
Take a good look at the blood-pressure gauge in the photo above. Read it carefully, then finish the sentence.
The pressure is 216 mmHg
